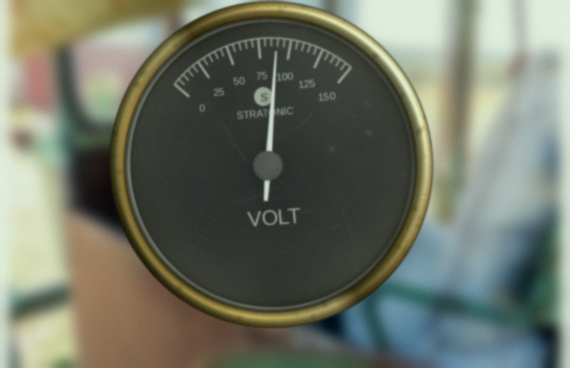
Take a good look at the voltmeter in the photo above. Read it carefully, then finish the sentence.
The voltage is 90 V
